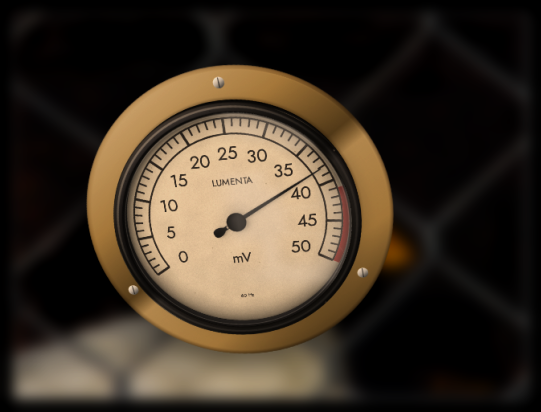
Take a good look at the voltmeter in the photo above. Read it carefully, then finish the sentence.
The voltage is 38 mV
